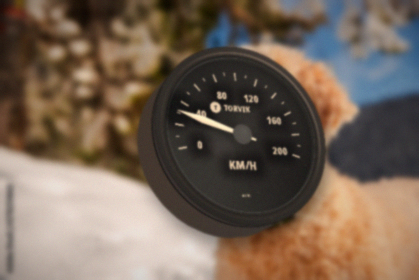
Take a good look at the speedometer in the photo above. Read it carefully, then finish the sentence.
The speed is 30 km/h
